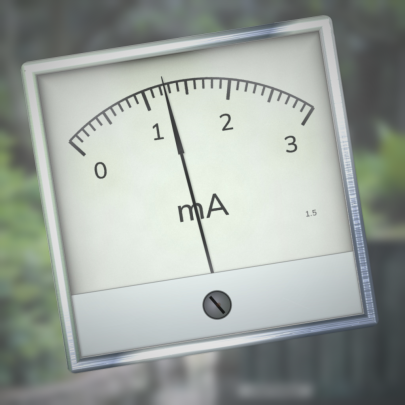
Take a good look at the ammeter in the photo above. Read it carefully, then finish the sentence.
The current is 1.25 mA
